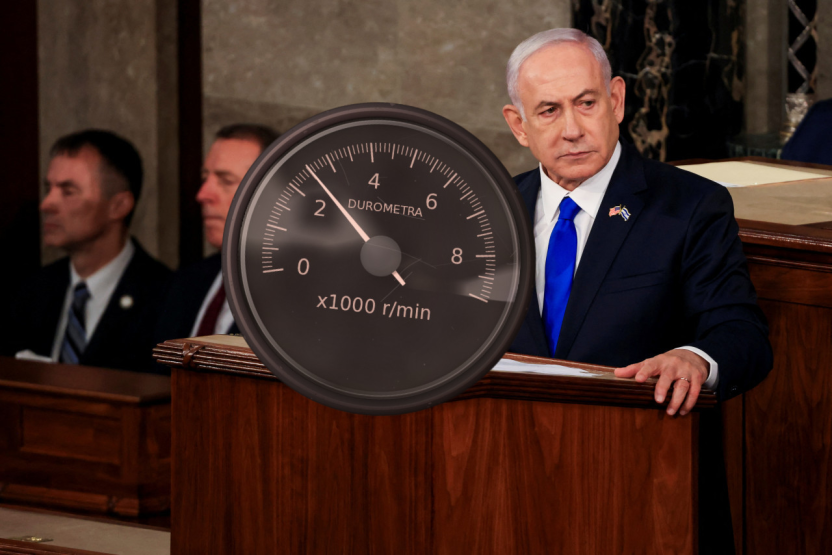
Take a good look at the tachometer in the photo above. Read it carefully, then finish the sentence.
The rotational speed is 2500 rpm
